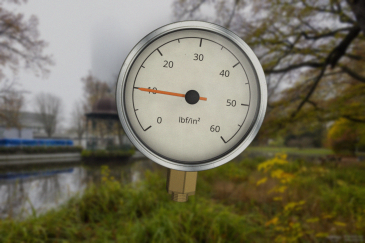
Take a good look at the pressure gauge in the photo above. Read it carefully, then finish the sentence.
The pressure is 10 psi
